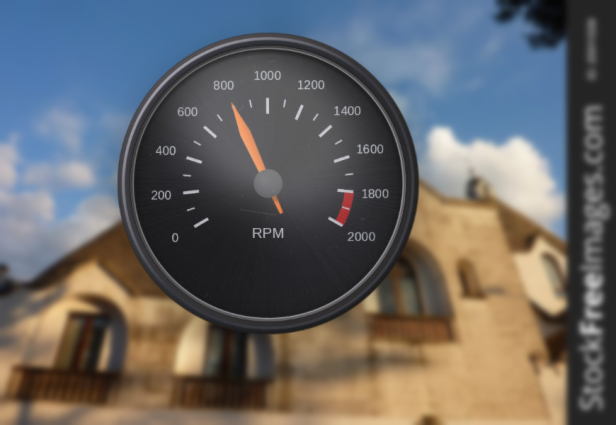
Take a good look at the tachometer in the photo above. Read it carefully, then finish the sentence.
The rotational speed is 800 rpm
